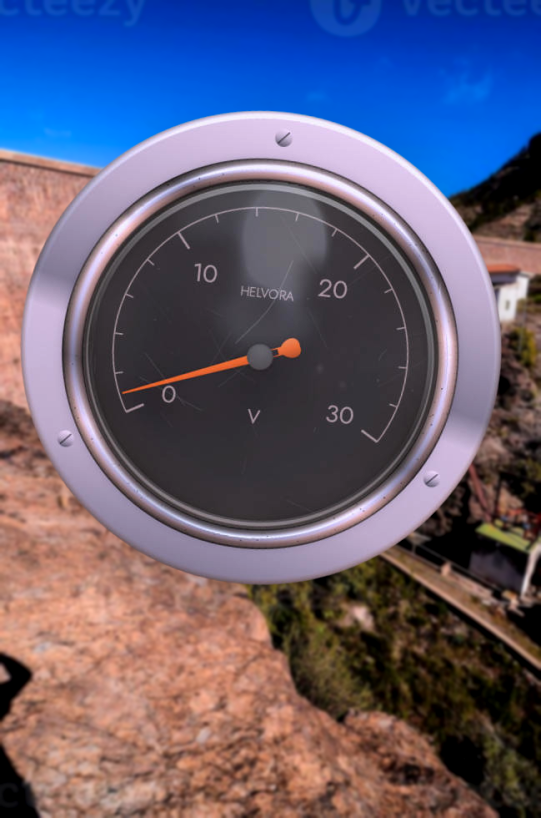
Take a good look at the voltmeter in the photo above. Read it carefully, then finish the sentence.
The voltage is 1 V
